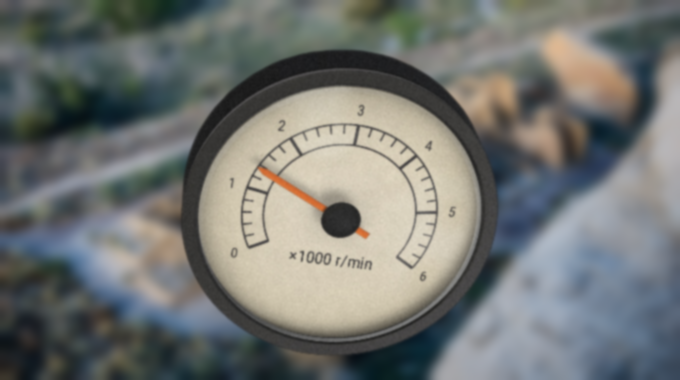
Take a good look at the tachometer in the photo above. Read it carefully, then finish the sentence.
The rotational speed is 1400 rpm
